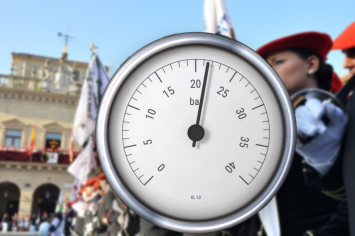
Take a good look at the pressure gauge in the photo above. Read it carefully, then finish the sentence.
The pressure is 21.5 bar
